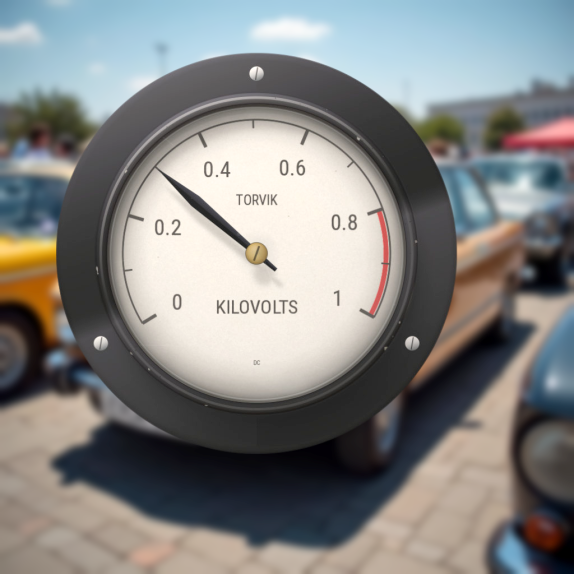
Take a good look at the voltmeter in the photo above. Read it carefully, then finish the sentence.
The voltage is 0.3 kV
